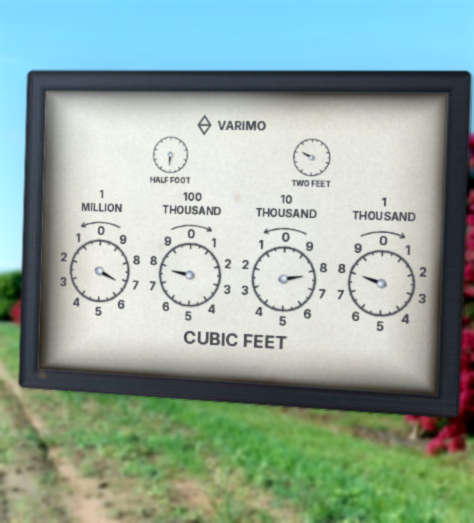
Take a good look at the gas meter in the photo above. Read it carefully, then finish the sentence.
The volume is 677800 ft³
